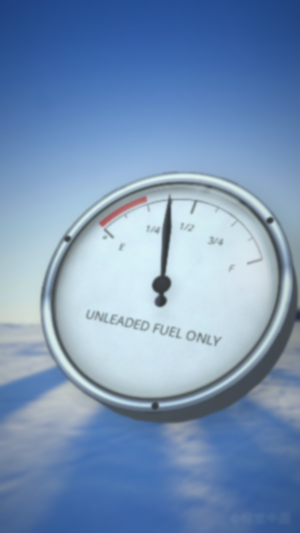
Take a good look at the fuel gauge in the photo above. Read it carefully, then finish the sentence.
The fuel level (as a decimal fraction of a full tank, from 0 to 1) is 0.375
